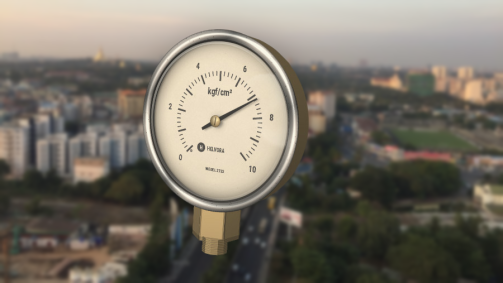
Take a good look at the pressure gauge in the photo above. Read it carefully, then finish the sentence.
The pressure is 7.2 kg/cm²
